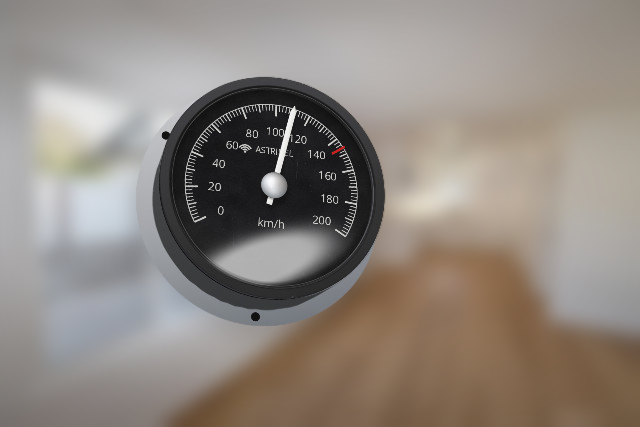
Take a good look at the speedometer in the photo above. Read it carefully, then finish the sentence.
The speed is 110 km/h
